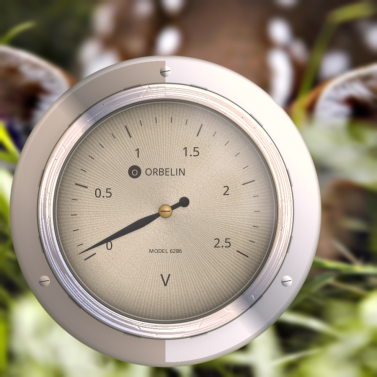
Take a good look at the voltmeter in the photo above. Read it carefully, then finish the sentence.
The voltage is 0.05 V
